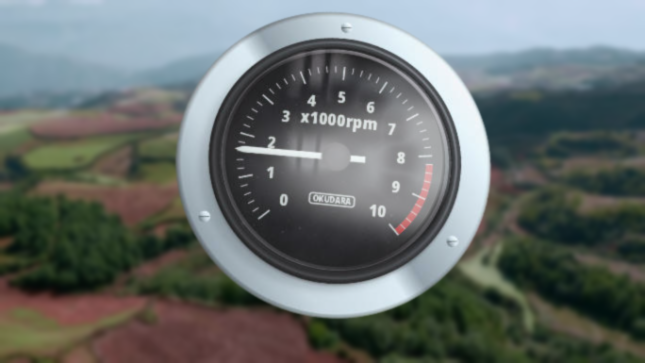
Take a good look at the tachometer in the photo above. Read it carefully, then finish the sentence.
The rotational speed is 1600 rpm
